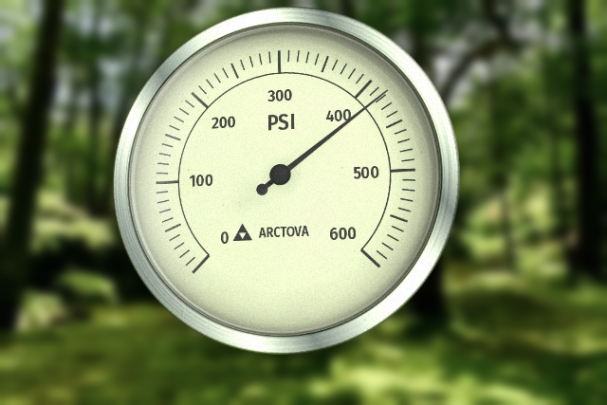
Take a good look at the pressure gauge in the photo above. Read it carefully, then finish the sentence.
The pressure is 420 psi
